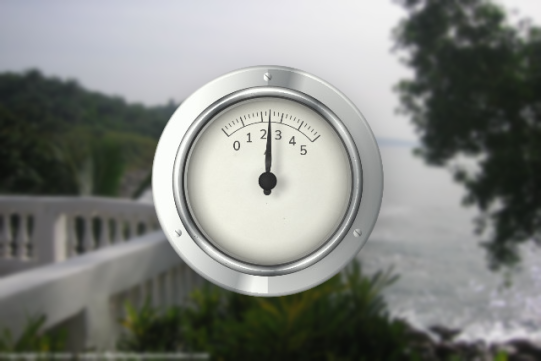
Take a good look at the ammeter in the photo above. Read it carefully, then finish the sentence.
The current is 2.4 A
